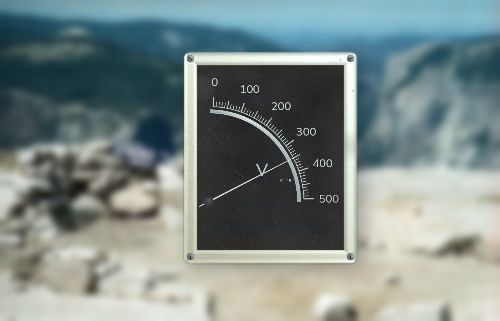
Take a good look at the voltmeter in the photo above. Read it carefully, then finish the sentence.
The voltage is 350 V
